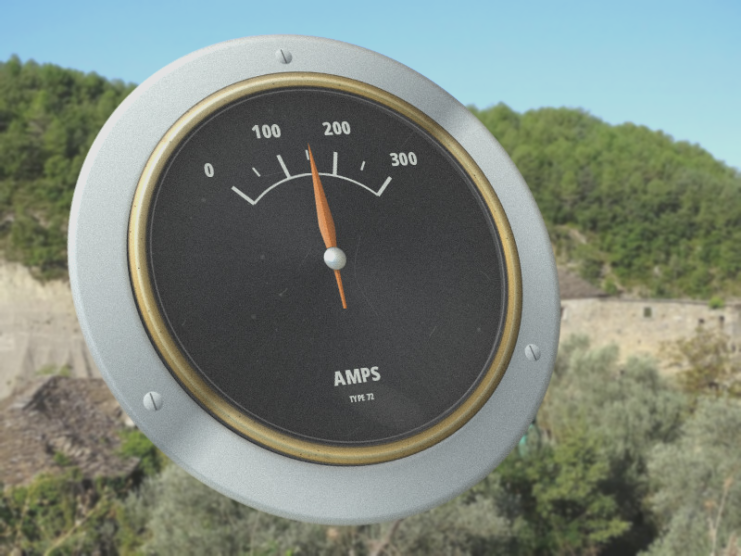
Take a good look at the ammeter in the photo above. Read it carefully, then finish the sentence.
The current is 150 A
